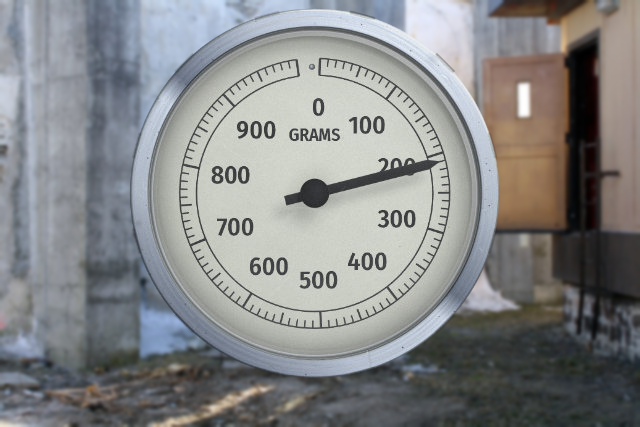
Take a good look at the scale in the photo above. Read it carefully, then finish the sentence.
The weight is 210 g
